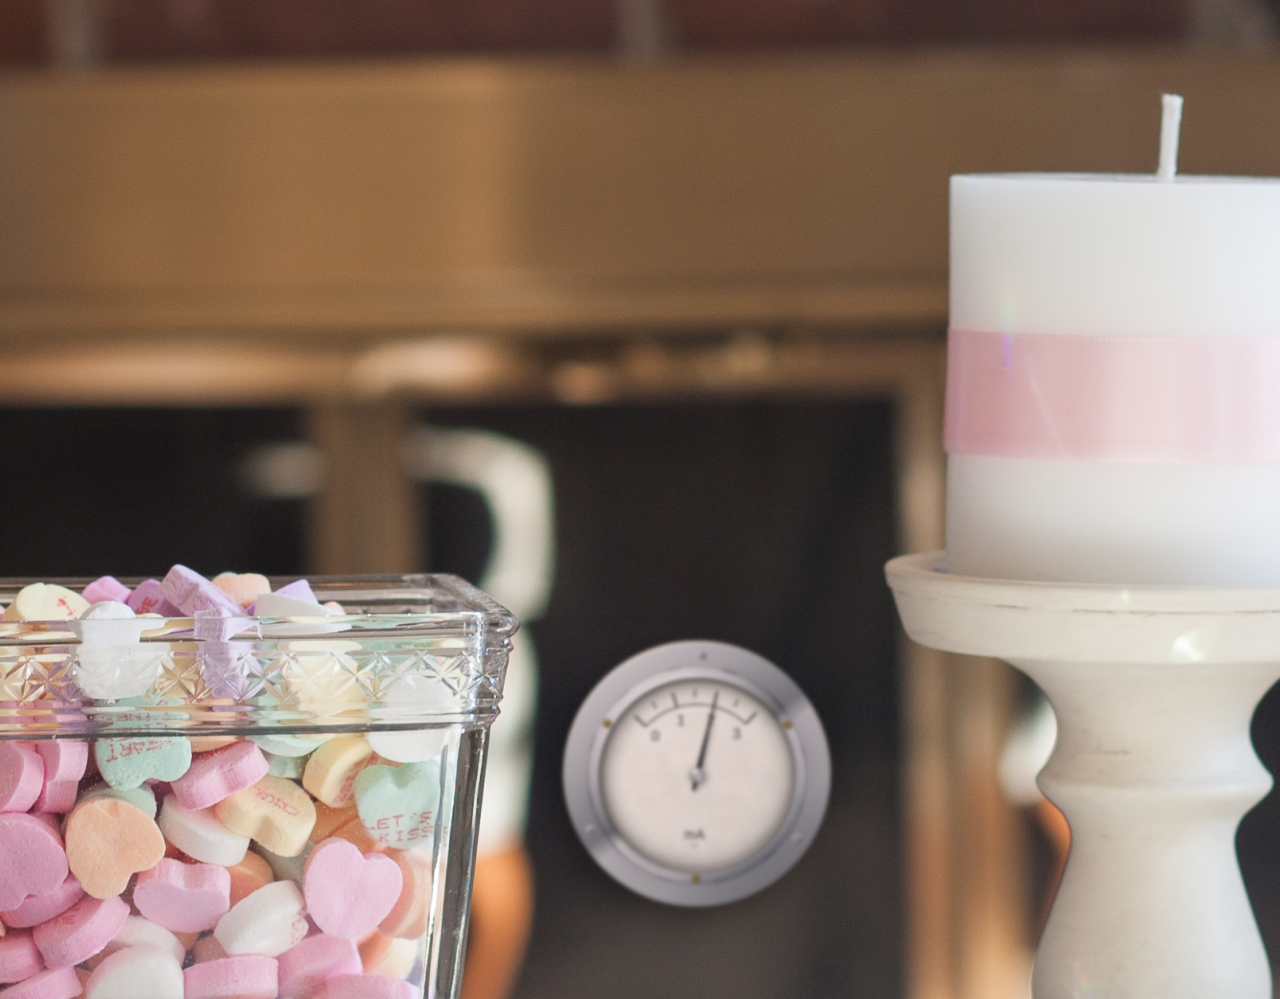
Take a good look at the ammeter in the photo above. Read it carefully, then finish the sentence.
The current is 2 mA
